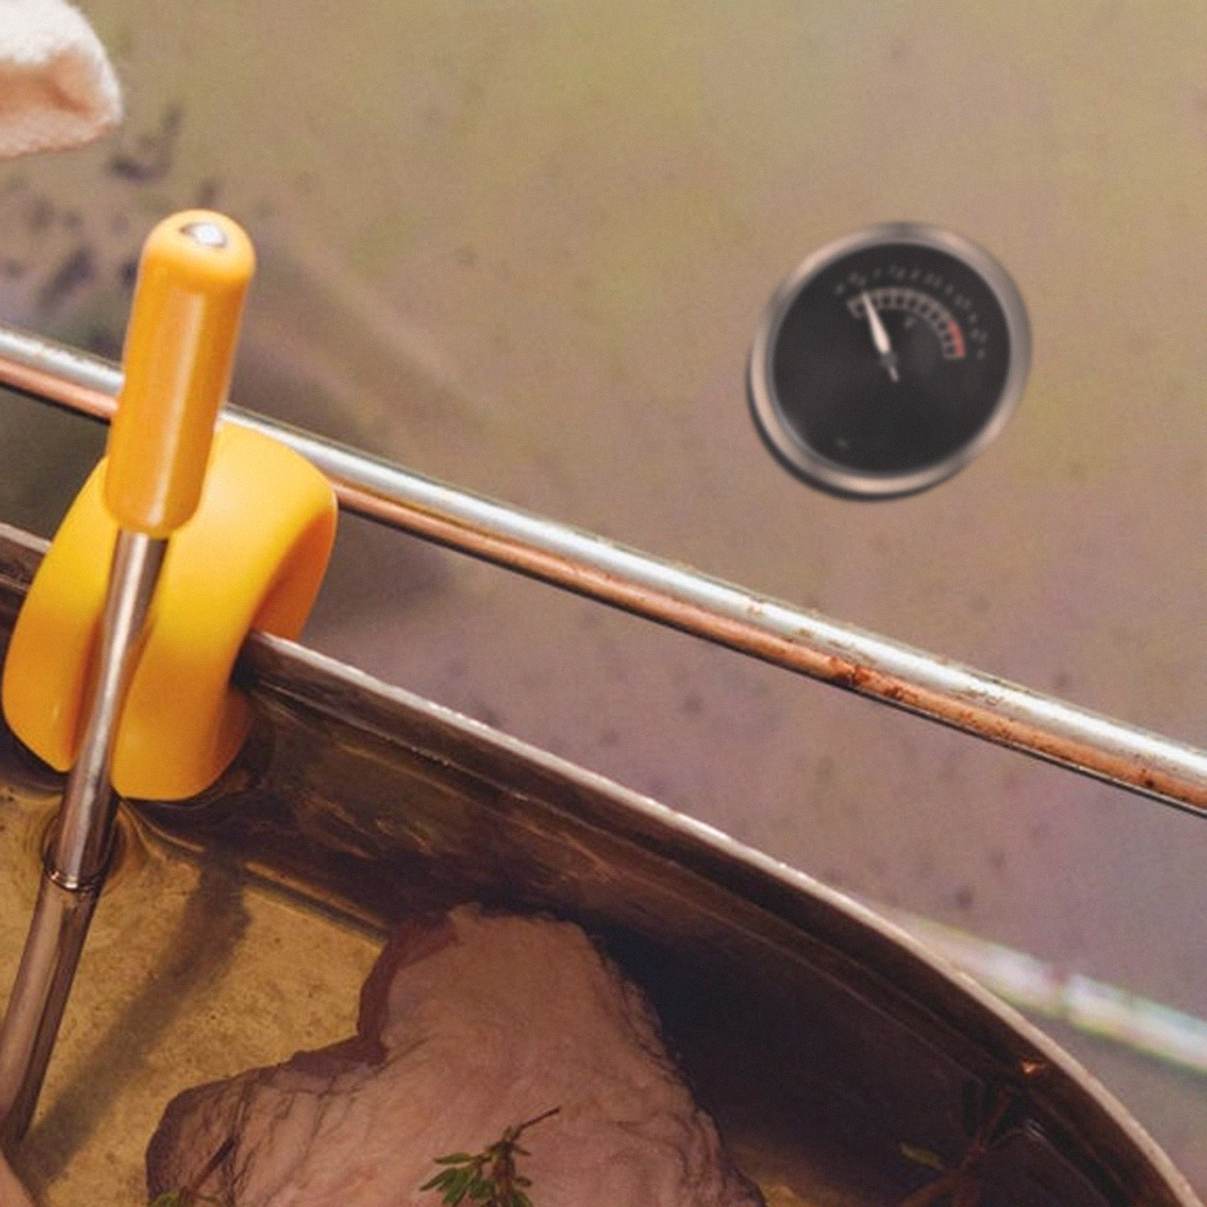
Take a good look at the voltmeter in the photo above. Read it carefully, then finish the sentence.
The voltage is 0.5 V
